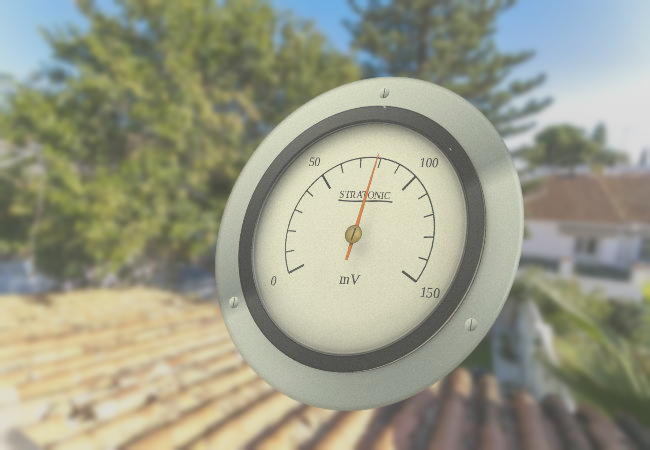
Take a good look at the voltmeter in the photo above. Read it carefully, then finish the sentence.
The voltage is 80 mV
